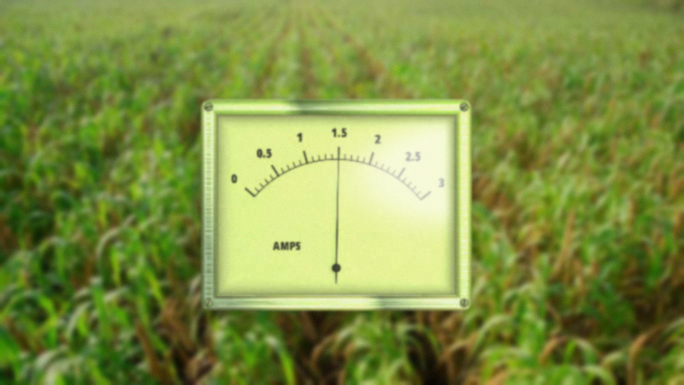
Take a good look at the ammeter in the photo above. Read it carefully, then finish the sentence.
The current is 1.5 A
